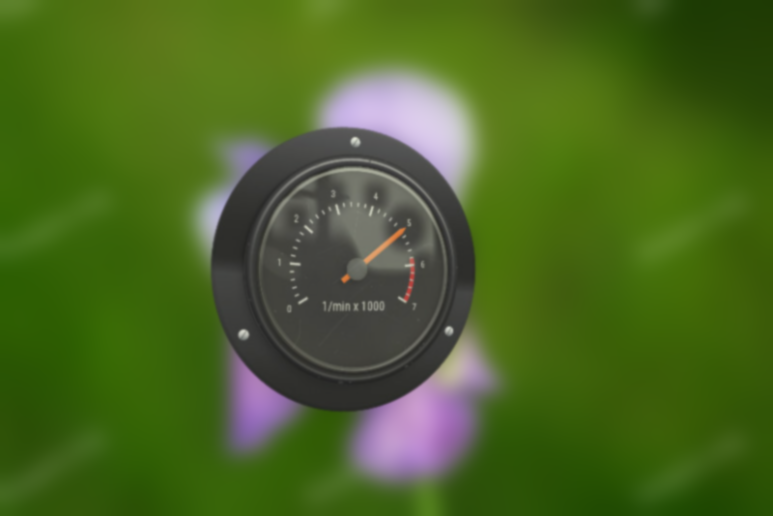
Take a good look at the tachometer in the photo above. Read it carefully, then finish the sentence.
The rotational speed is 5000 rpm
